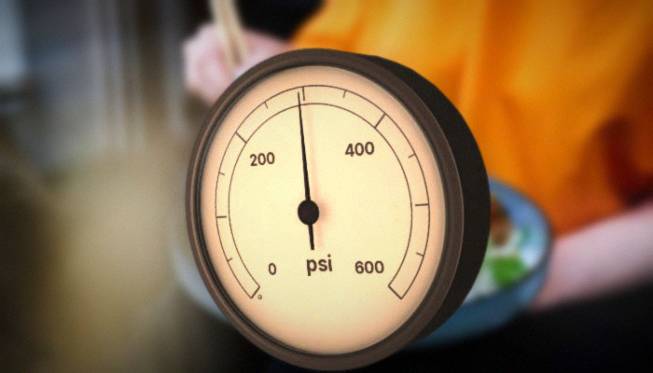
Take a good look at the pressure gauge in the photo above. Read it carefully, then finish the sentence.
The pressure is 300 psi
